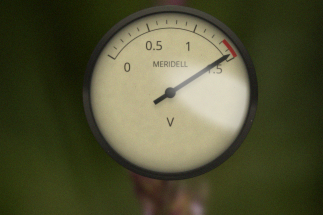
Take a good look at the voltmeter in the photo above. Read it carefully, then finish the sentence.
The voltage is 1.45 V
